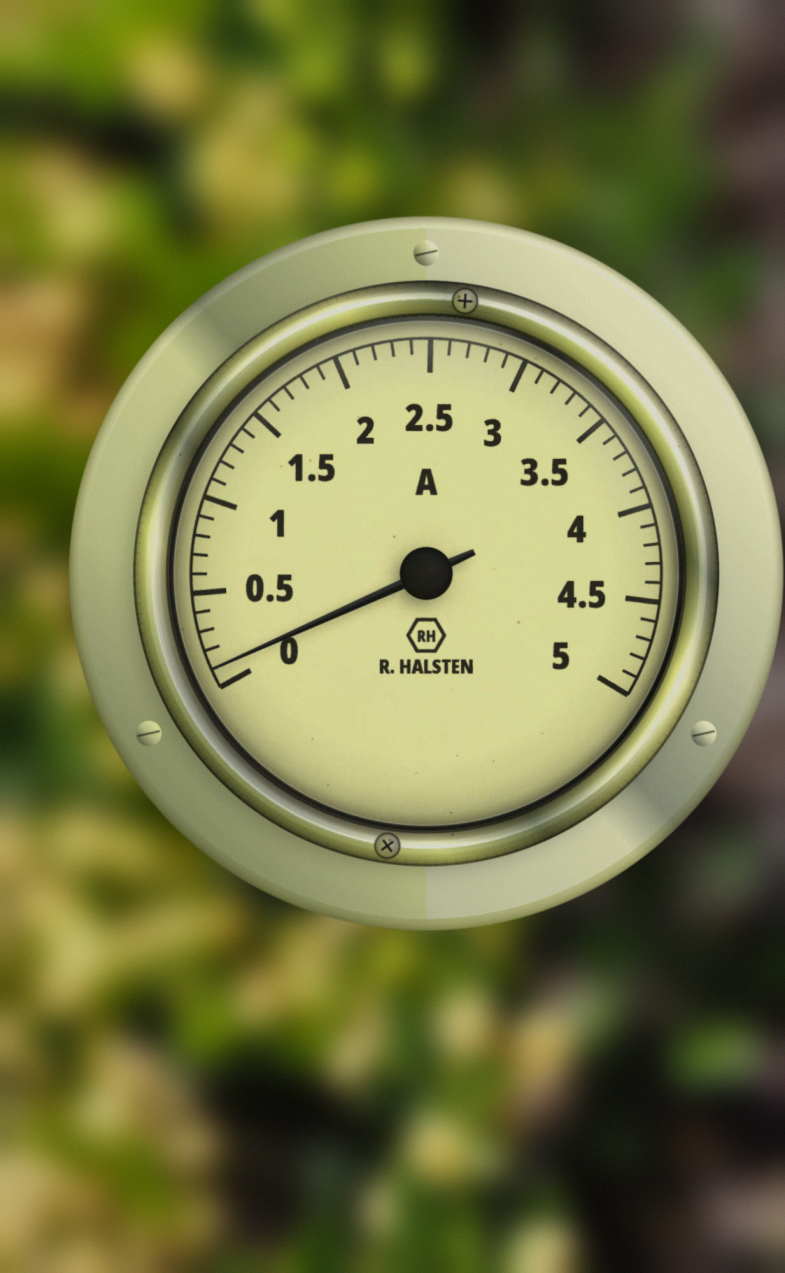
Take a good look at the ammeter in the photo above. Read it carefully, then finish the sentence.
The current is 0.1 A
